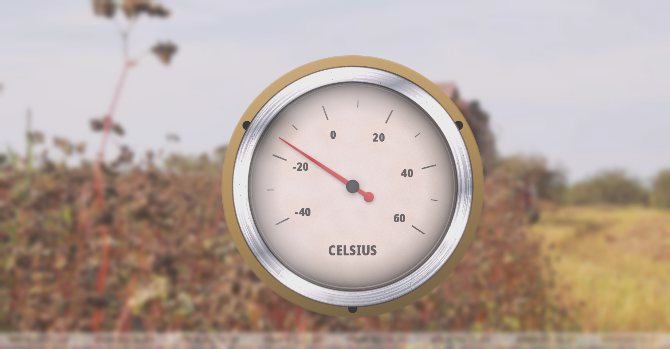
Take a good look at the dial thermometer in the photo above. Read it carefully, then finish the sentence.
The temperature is -15 °C
